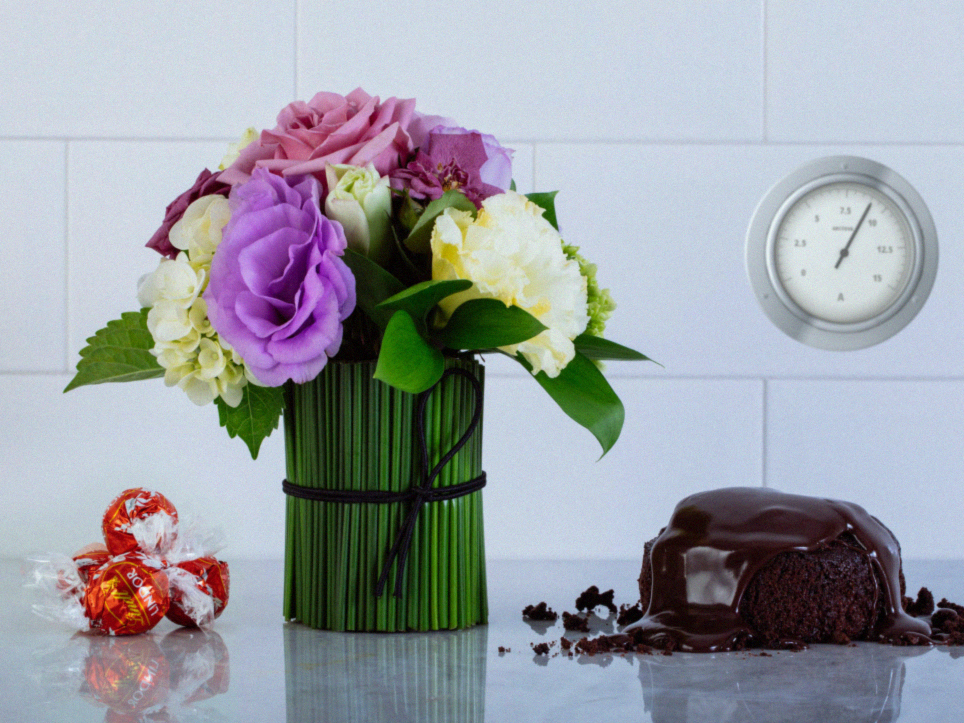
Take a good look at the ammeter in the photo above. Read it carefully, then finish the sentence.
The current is 9 A
